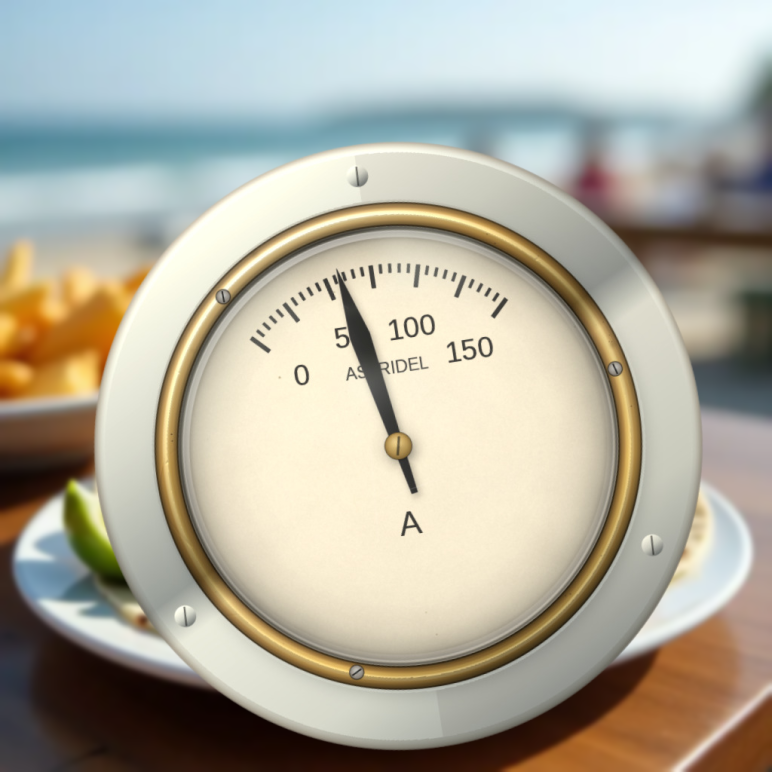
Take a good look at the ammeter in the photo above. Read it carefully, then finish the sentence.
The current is 57.5 A
